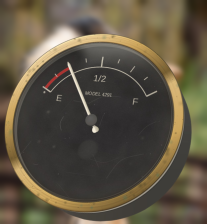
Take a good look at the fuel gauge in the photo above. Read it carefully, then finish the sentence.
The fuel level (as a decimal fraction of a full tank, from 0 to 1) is 0.25
